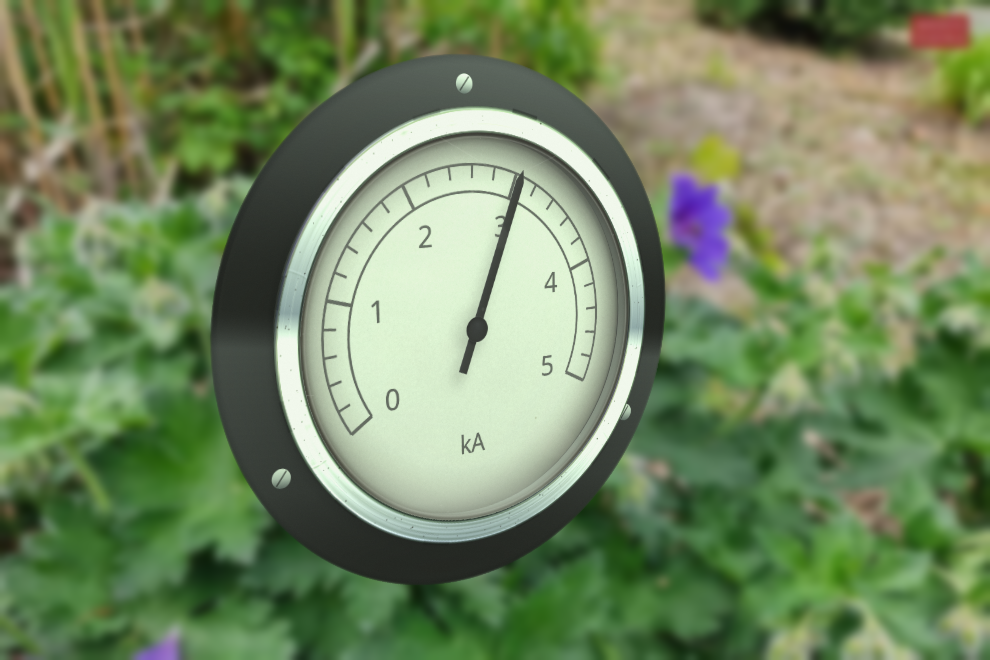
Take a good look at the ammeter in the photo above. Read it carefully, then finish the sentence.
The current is 3 kA
